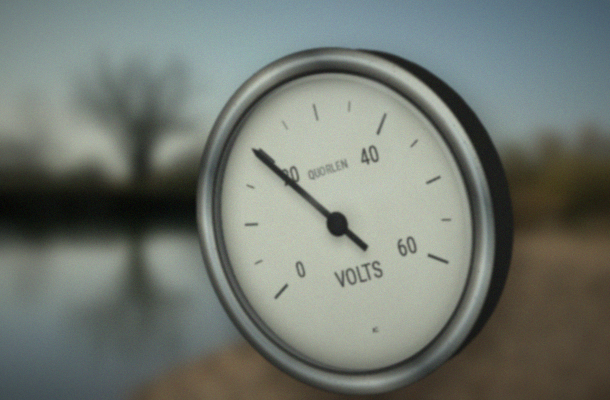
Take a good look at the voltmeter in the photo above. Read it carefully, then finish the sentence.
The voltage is 20 V
